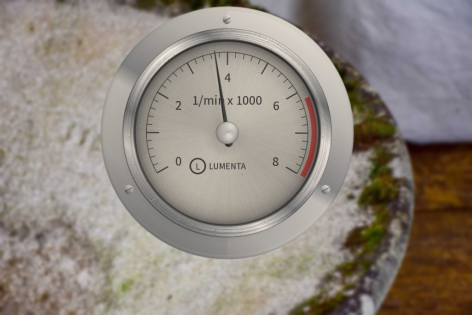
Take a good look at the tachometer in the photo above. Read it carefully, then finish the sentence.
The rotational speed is 3700 rpm
